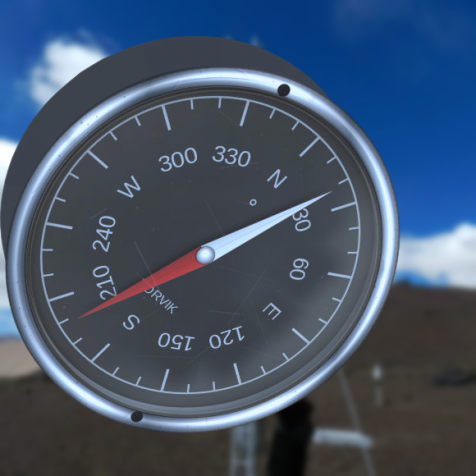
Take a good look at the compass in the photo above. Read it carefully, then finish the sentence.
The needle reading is 200 °
